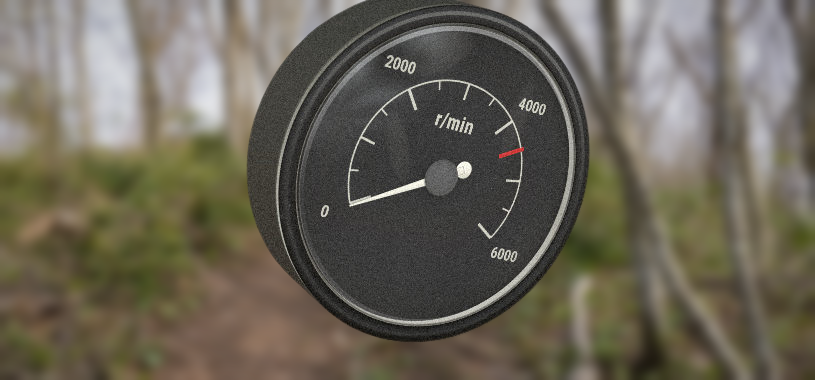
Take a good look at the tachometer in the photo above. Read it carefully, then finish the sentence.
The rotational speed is 0 rpm
